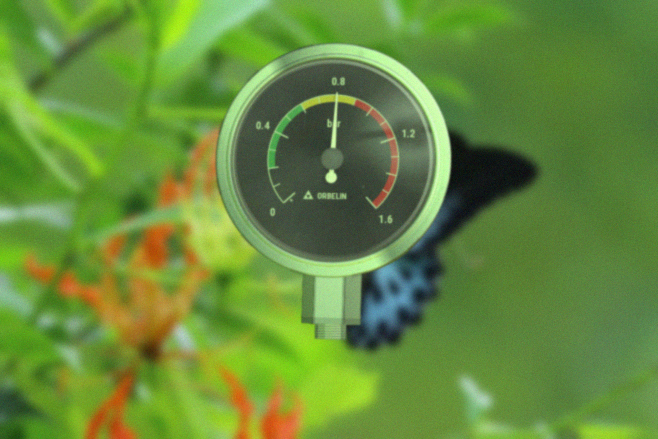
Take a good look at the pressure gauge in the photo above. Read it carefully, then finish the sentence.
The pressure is 0.8 bar
